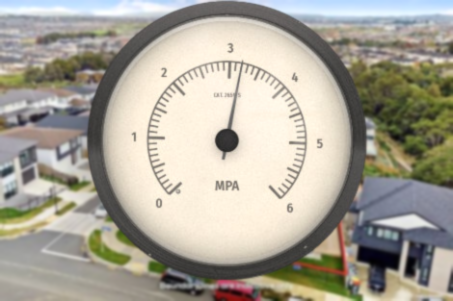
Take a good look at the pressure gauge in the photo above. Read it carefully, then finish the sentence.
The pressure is 3.2 MPa
